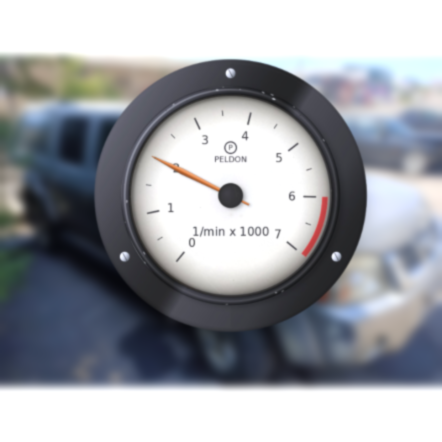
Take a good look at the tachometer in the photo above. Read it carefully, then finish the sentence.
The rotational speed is 2000 rpm
